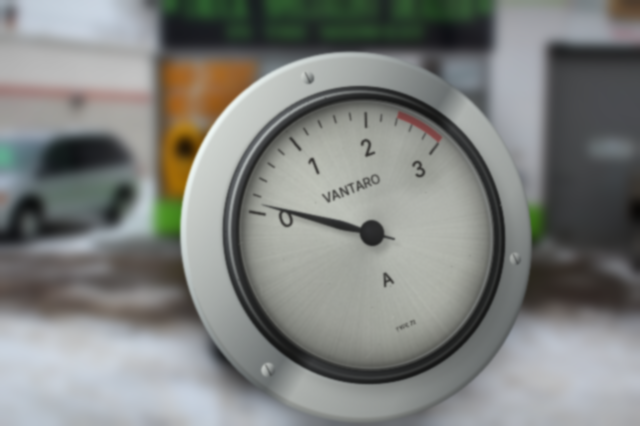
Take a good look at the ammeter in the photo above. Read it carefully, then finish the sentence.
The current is 0.1 A
